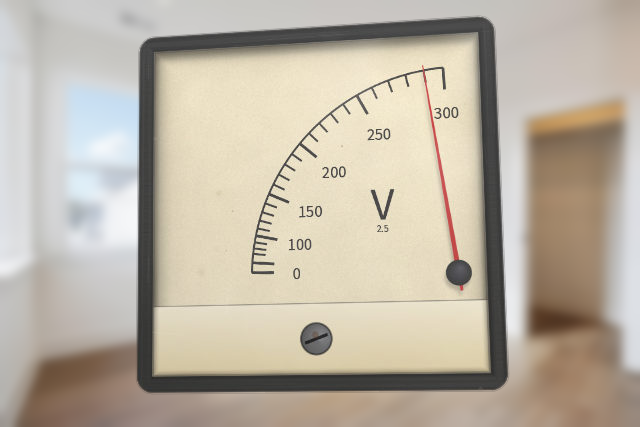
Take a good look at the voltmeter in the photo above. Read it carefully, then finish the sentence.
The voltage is 290 V
